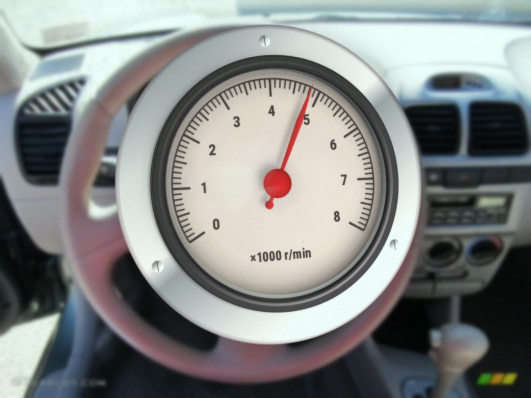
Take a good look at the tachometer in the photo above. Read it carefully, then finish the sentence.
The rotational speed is 4800 rpm
